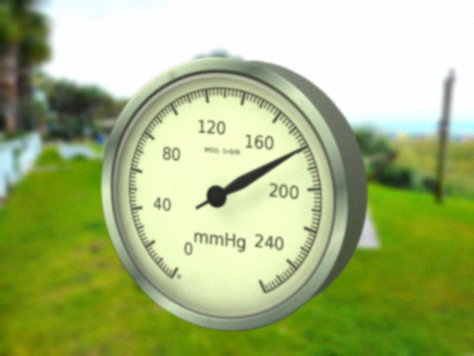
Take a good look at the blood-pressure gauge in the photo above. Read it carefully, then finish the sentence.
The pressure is 180 mmHg
